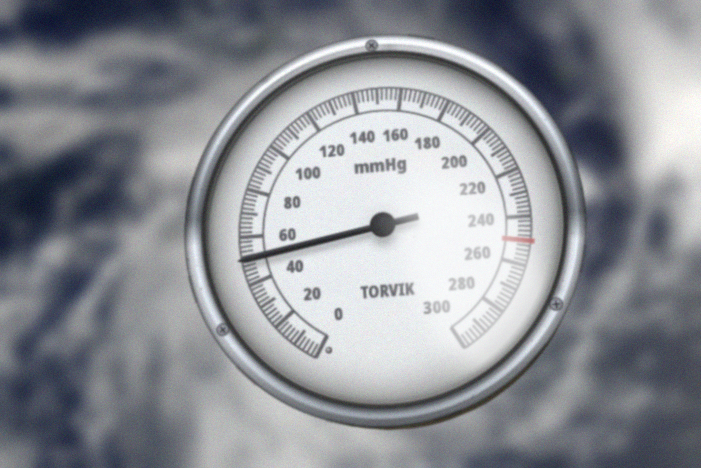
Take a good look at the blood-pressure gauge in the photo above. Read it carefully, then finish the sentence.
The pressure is 50 mmHg
